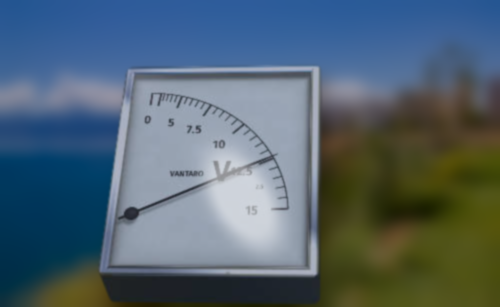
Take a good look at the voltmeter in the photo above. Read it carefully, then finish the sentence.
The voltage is 12.5 V
